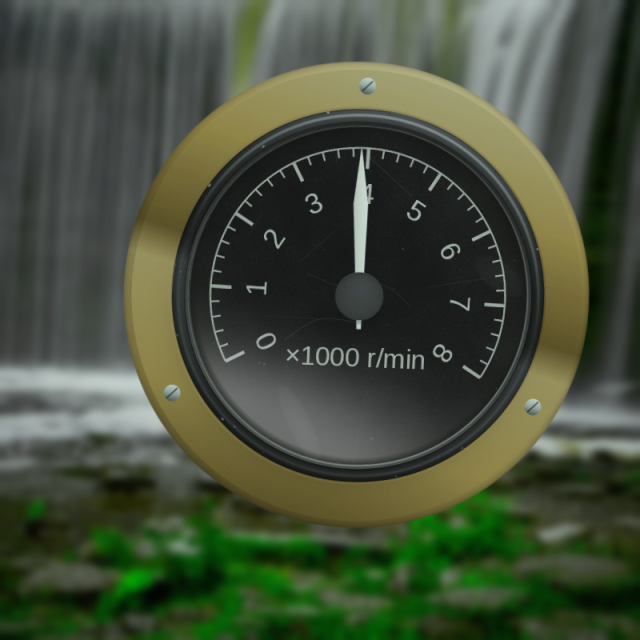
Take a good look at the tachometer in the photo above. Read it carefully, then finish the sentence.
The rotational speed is 3900 rpm
